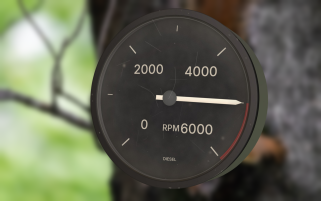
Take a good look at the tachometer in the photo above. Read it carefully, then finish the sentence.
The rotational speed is 5000 rpm
